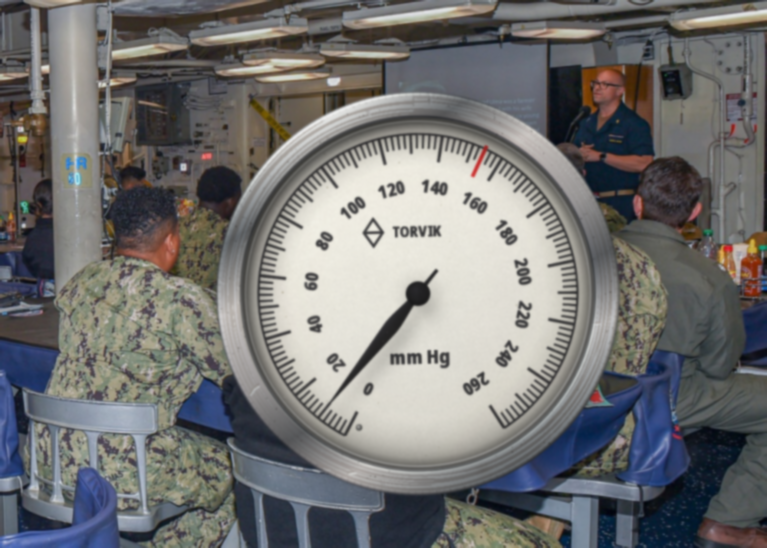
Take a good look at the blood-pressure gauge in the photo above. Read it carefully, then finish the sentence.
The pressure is 10 mmHg
